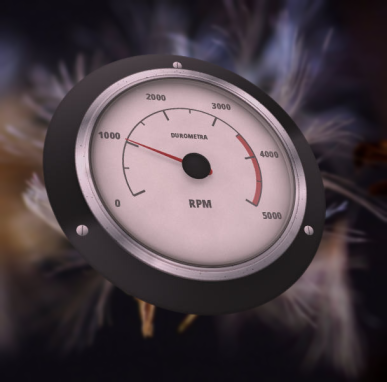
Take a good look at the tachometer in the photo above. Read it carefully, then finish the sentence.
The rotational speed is 1000 rpm
